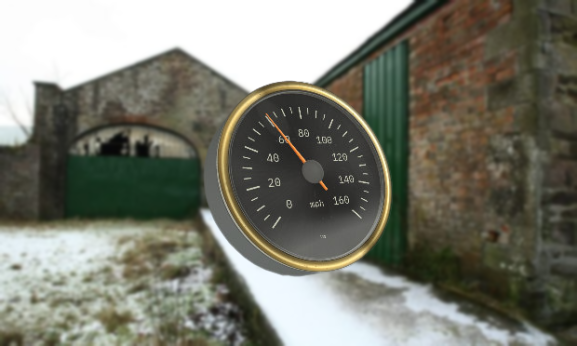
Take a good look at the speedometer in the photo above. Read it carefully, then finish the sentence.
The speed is 60 mph
